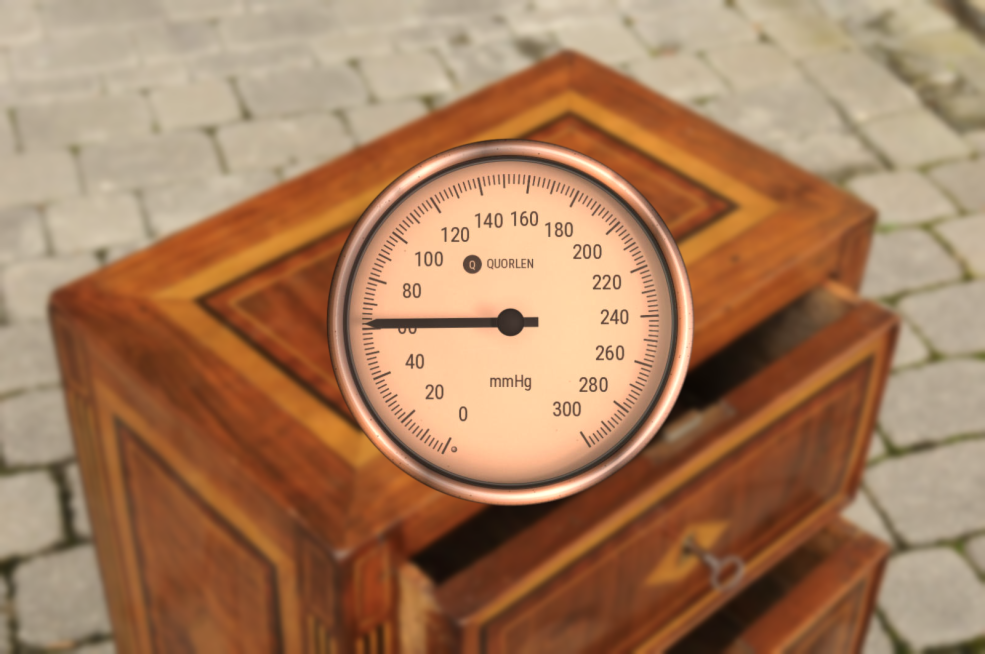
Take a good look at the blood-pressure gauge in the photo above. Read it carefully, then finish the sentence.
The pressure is 62 mmHg
